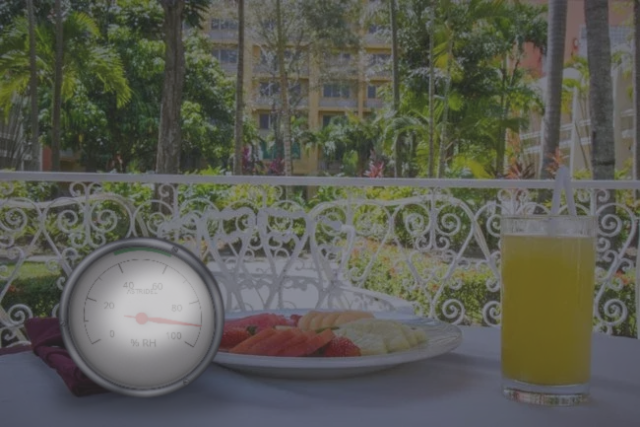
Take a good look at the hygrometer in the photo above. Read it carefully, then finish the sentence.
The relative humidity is 90 %
